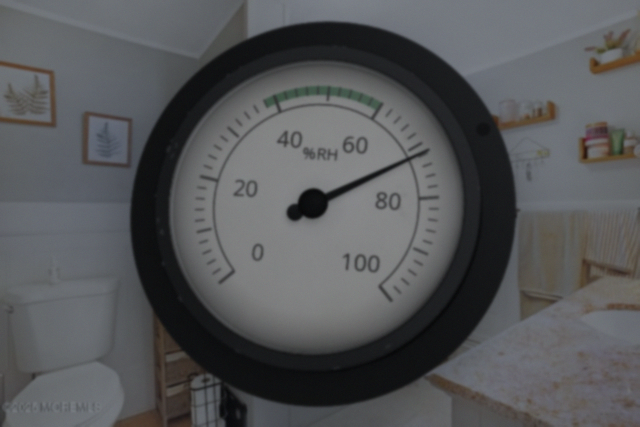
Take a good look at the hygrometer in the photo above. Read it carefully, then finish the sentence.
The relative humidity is 72 %
